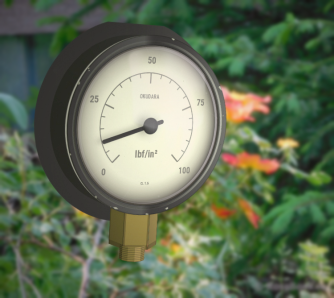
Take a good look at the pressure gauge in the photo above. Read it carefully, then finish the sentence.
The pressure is 10 psi
